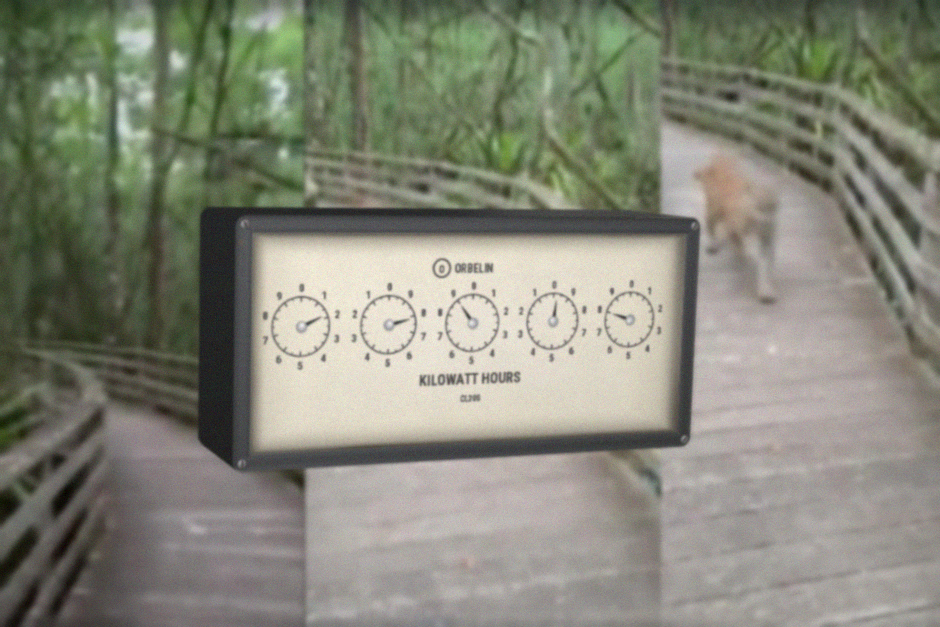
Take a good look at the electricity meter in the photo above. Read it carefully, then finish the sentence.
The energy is 17898 kWh
